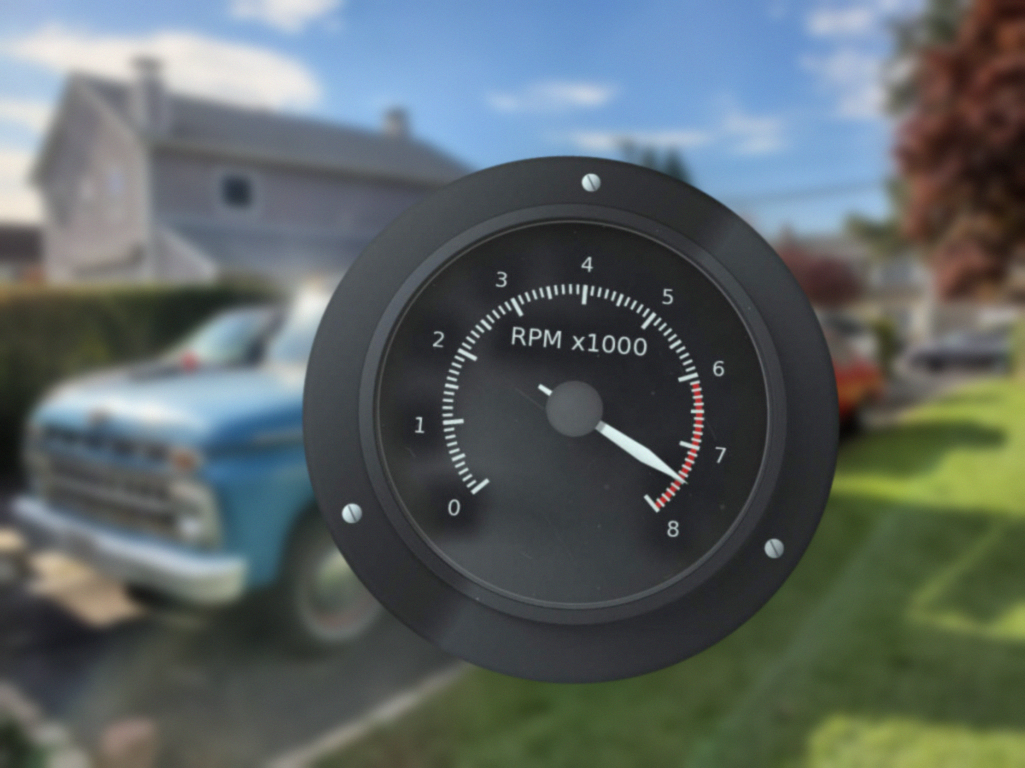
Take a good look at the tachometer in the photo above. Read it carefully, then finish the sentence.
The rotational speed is 7500 rpm
